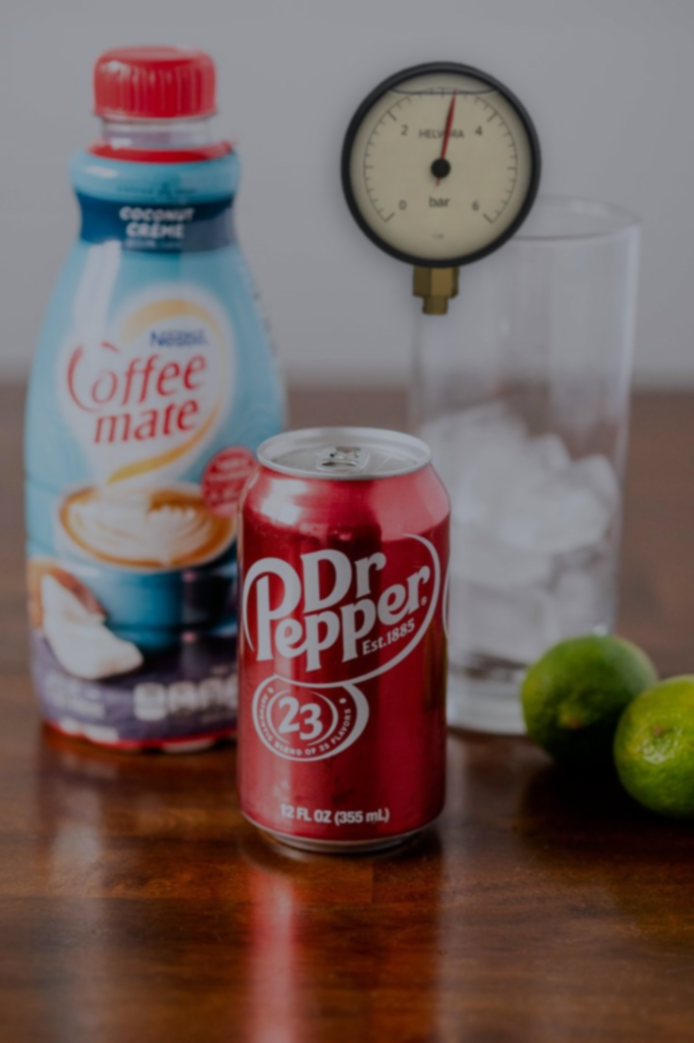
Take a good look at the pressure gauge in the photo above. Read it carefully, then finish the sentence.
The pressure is 3.2 bar
